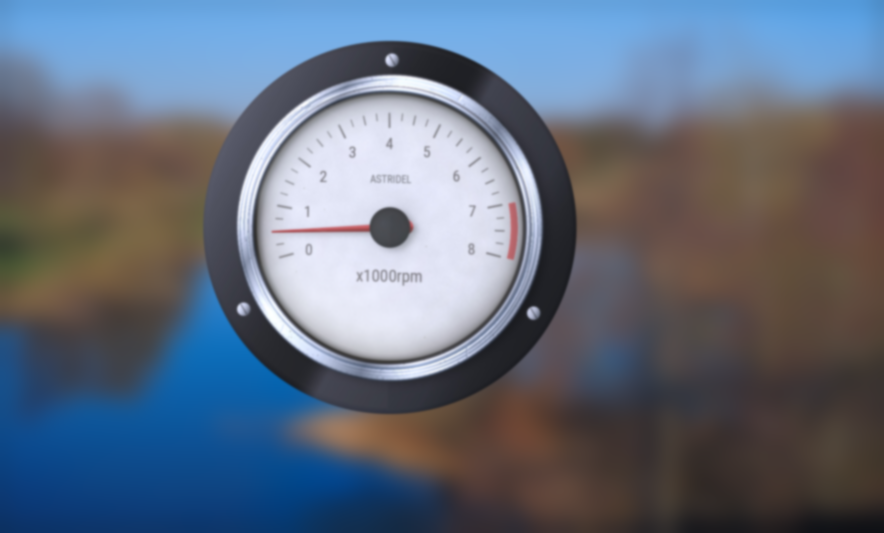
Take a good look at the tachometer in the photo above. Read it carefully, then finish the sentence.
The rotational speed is 500 rpm
